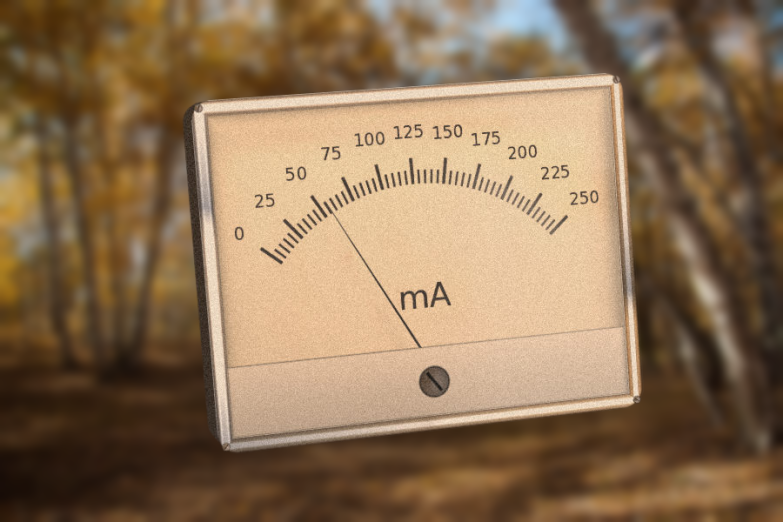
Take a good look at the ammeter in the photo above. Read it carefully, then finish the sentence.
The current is 55 mA
